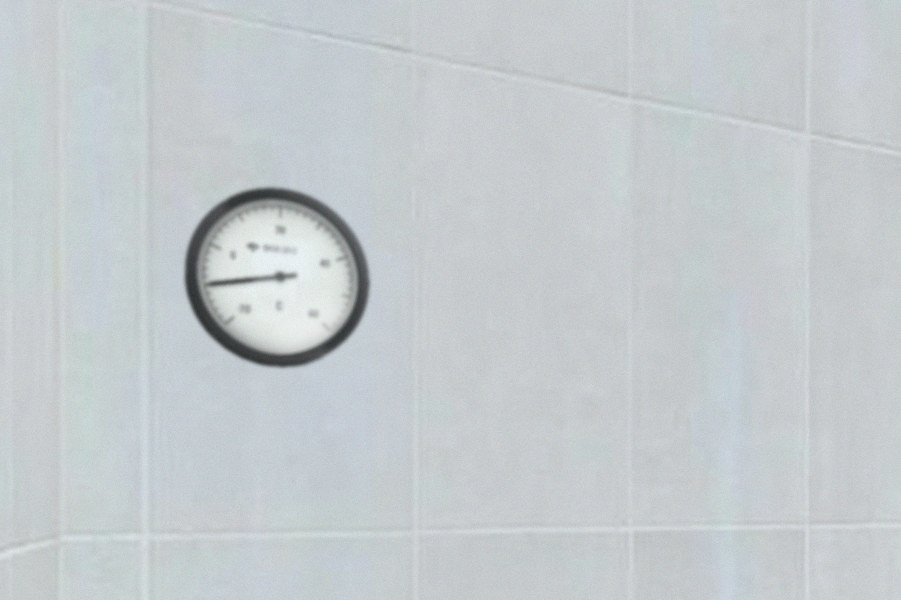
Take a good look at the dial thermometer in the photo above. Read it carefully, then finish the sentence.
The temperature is -10 °C
